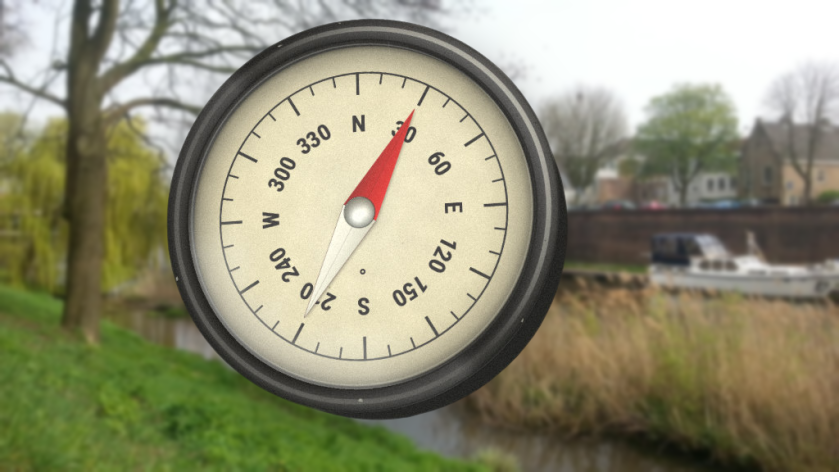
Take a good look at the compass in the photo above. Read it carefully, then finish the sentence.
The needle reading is 30 °
